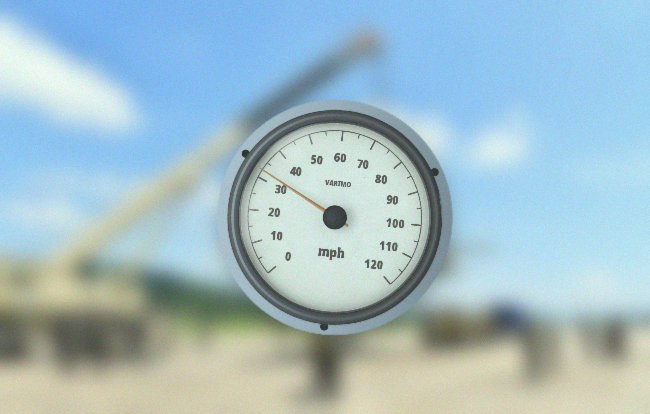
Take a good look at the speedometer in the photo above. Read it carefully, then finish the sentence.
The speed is 32.5 mph
